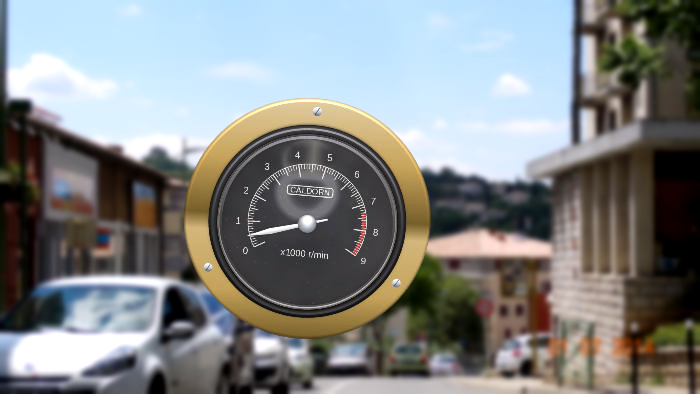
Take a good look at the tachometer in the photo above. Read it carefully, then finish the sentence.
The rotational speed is 500 rpm
